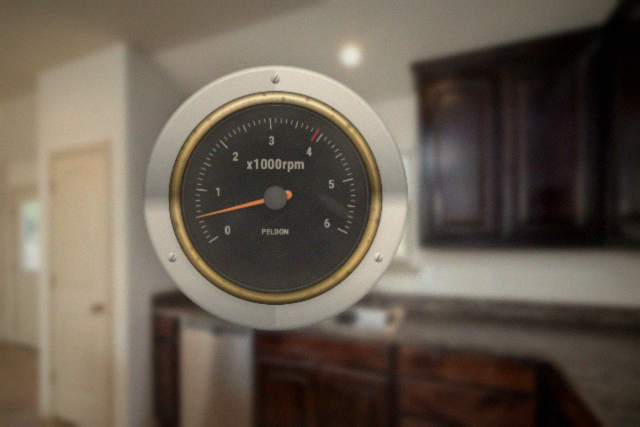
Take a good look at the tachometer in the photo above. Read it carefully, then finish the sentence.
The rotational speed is 500 rpm
